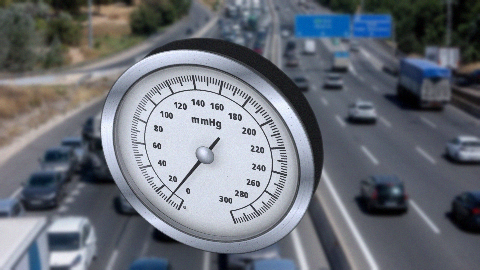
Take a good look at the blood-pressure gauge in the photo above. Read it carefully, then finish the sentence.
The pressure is 10 mmHg
